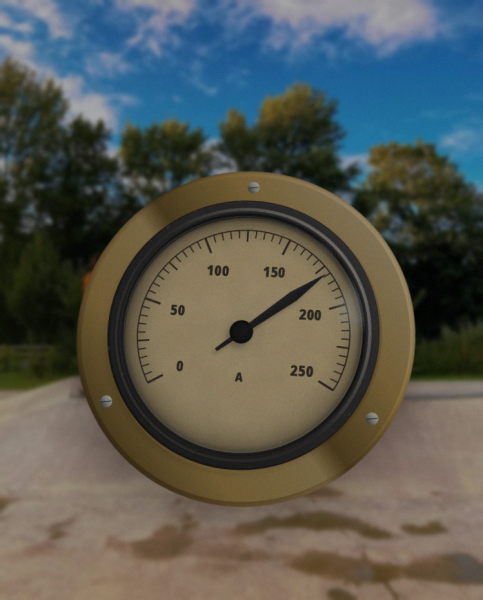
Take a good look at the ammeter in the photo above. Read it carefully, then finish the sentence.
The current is 180 A
